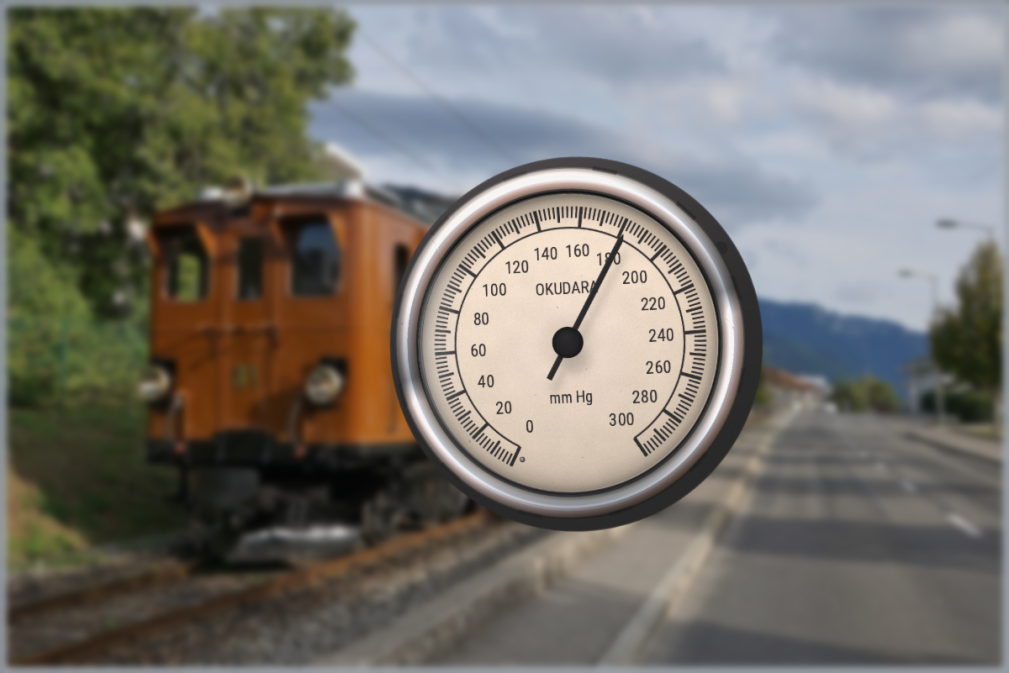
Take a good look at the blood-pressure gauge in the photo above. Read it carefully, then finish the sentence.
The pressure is 182 mmHg
